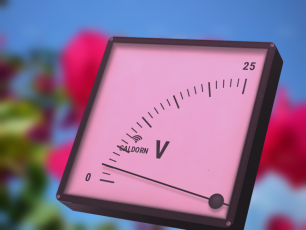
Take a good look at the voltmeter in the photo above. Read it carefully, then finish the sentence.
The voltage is 2 V
